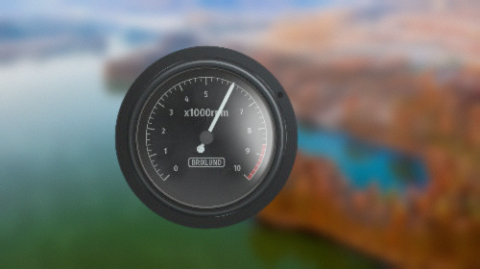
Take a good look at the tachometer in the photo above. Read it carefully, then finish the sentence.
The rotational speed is 6000 rpm
